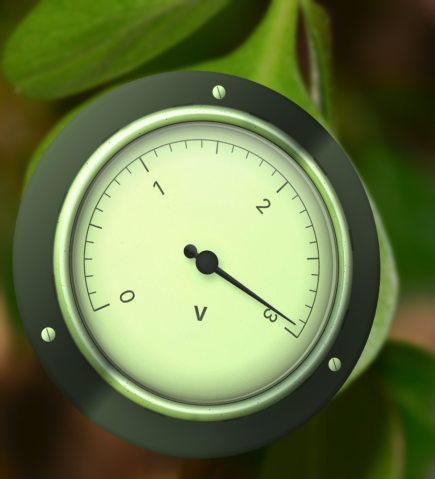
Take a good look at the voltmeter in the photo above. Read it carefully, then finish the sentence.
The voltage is 2.95 V
